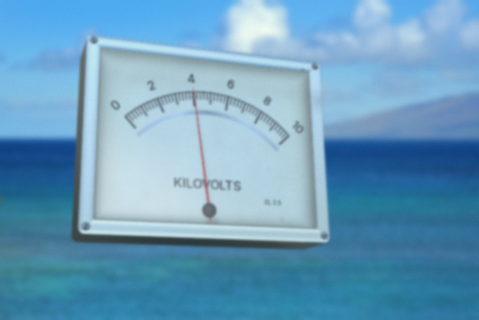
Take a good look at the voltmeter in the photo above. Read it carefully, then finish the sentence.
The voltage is 4 kV
